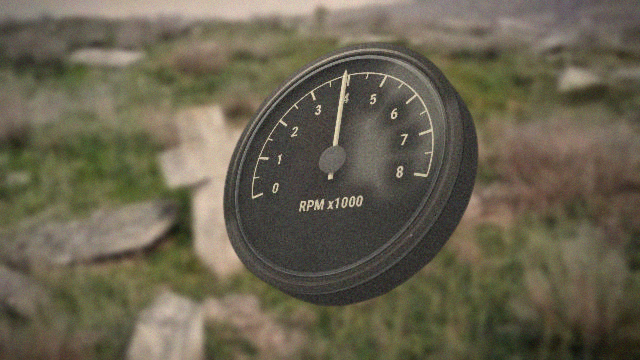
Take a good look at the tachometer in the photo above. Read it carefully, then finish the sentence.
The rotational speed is 4000 rpm
